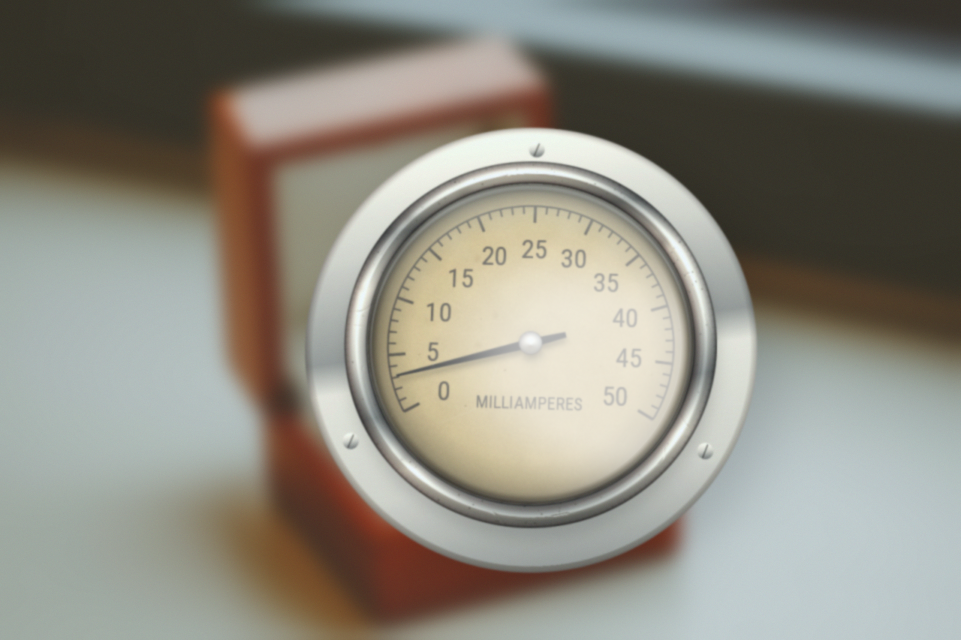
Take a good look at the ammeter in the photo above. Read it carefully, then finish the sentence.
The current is 3 mA
